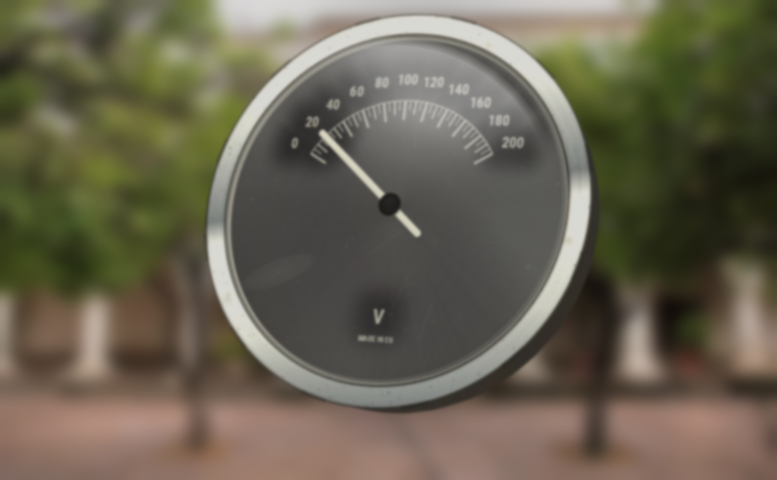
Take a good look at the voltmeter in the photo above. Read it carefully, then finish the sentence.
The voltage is 20 V
